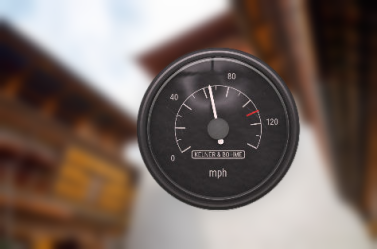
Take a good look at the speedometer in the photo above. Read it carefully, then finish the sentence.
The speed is 65 mph
